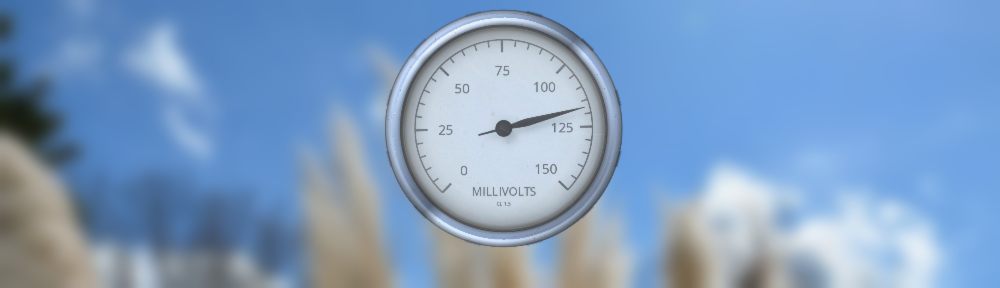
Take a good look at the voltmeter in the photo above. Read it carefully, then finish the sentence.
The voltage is 117.5 mV
